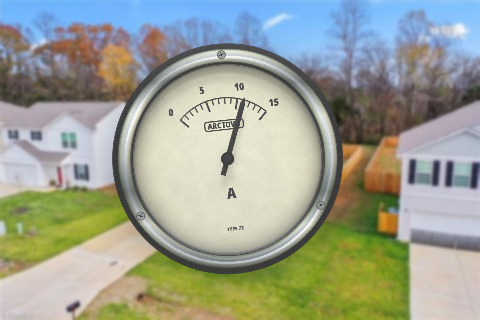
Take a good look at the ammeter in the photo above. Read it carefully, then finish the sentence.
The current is 11 A
